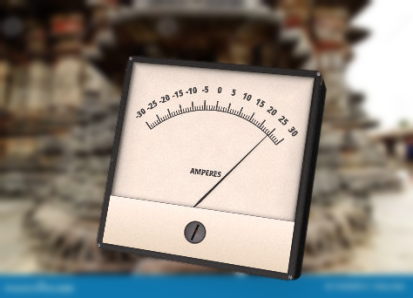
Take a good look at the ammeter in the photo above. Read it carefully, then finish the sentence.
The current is 25 A
